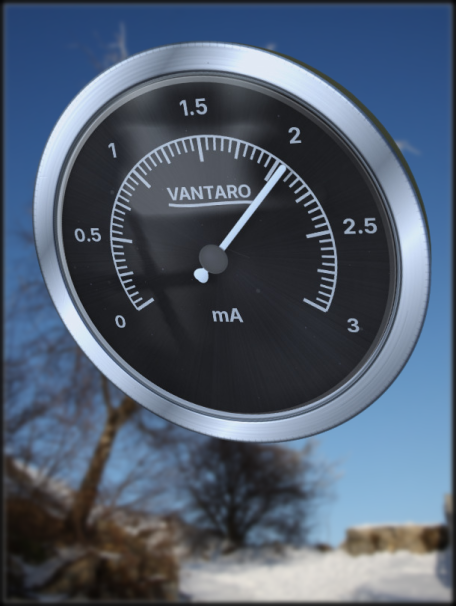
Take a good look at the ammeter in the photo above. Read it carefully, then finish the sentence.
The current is 2.05 mA
